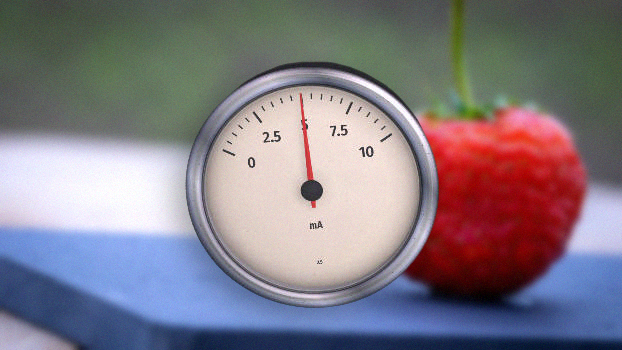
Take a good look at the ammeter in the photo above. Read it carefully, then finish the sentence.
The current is 5 mA
